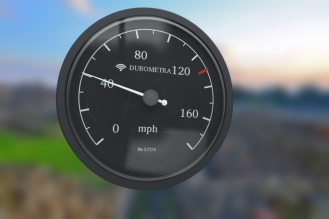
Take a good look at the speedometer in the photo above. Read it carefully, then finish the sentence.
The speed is 40 mph
